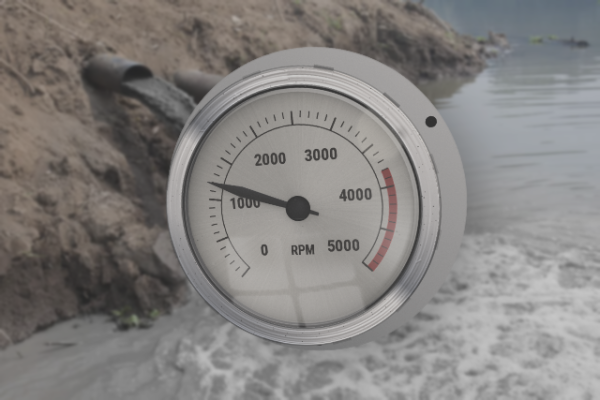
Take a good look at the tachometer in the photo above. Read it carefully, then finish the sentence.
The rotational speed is 1200 rpm
